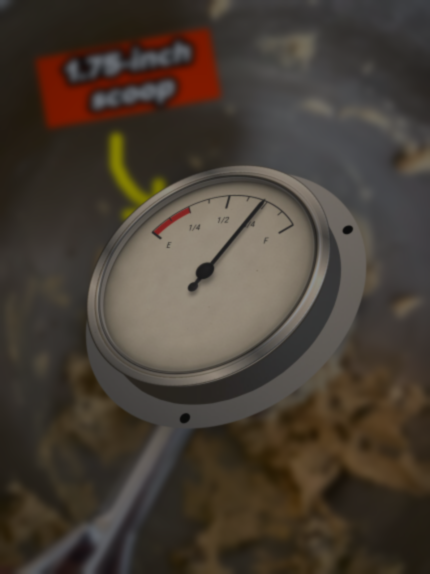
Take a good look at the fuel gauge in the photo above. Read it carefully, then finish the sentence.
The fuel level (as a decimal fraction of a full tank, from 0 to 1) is 0.75
